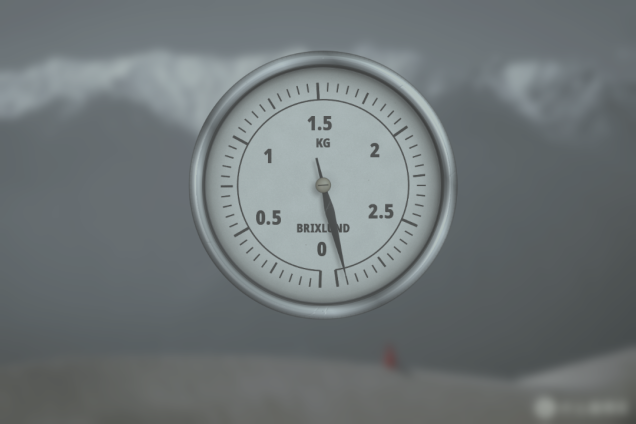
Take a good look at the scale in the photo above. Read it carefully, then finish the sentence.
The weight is 2.95 kg
